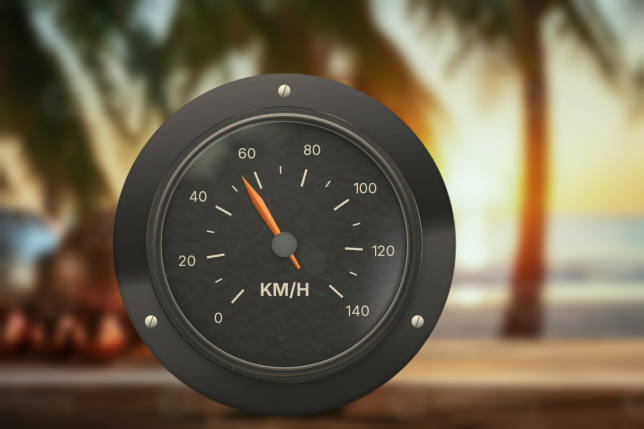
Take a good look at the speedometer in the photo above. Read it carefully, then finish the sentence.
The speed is 55 km/h
